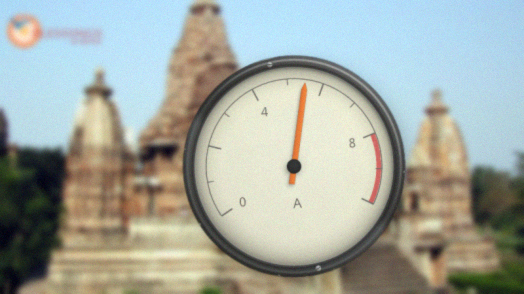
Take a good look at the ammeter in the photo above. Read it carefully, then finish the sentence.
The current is 5.5 A
